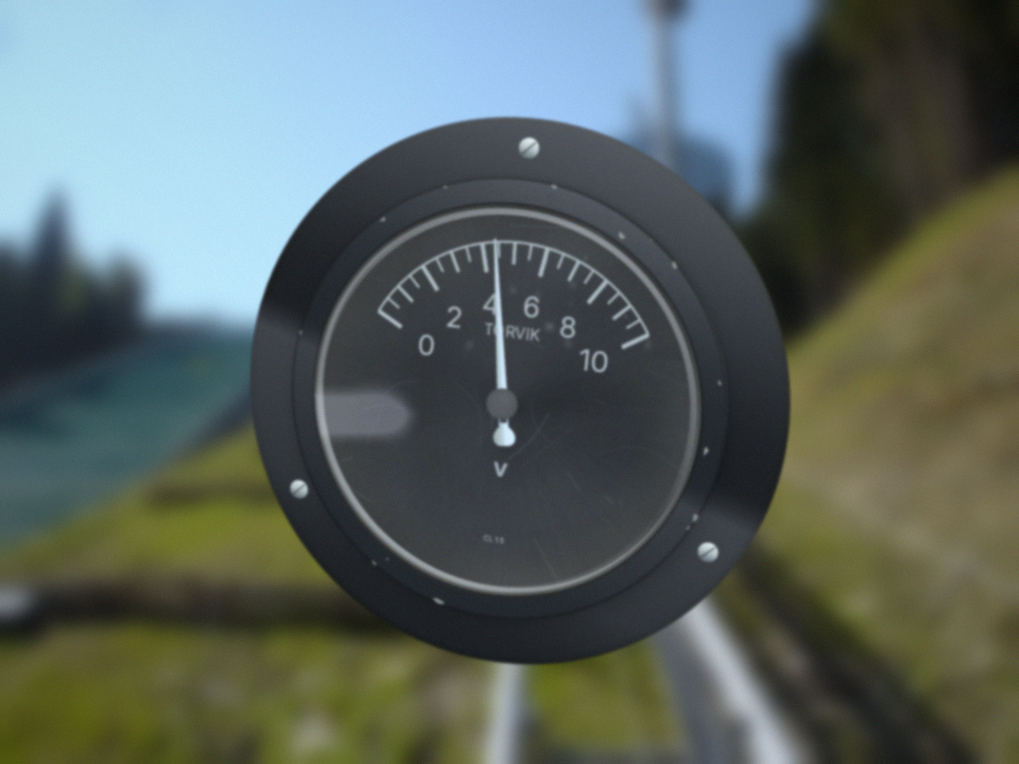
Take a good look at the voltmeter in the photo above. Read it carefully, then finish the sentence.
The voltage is 4.5 V
